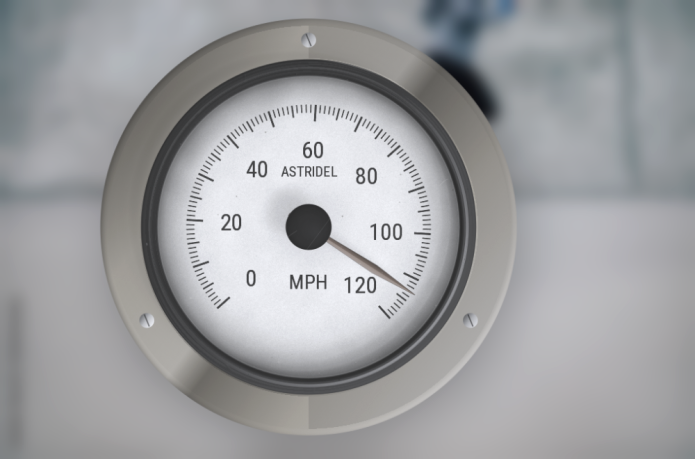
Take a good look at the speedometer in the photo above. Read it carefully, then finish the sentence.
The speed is 113 mph
